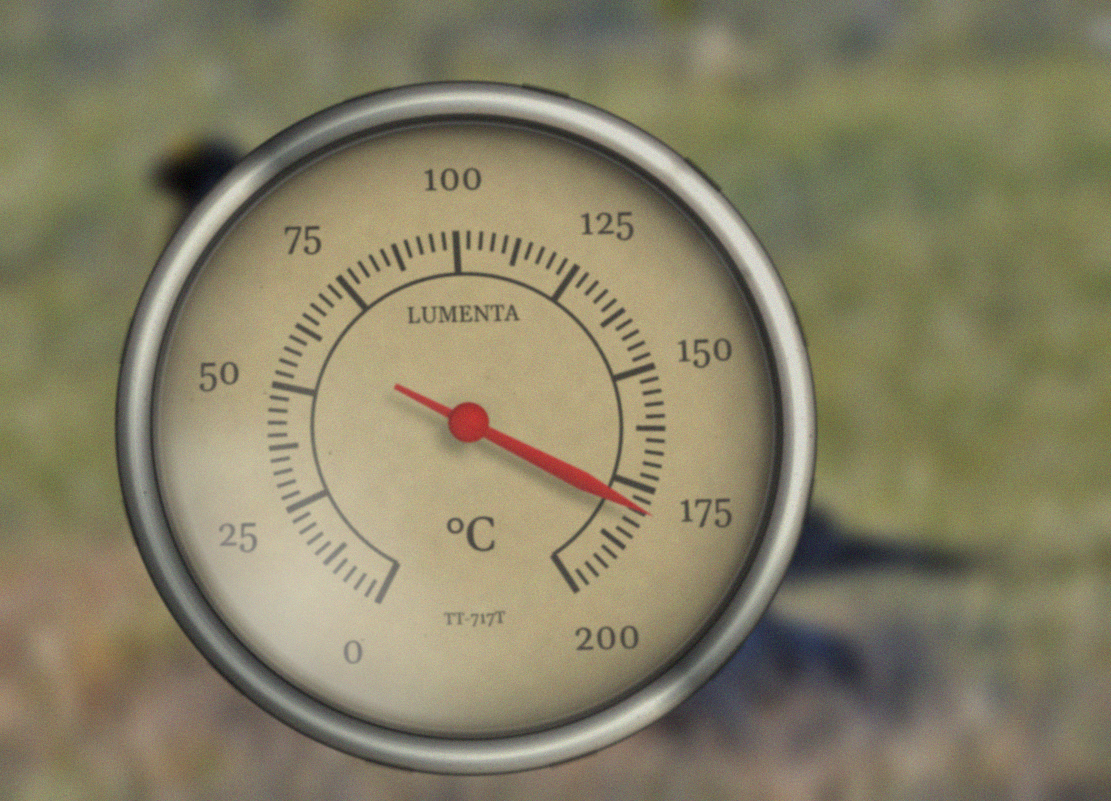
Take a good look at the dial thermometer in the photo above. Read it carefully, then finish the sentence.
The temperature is 180 °C
